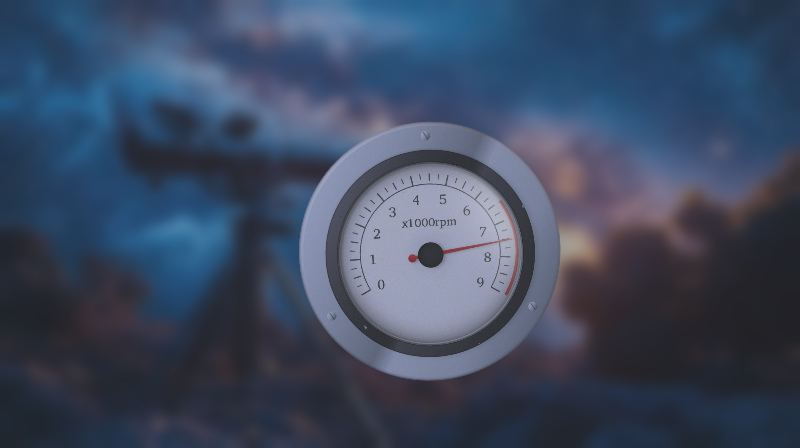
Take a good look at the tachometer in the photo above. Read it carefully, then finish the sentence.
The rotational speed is 7500 rpm
